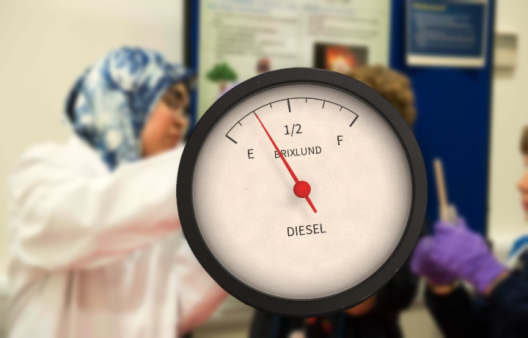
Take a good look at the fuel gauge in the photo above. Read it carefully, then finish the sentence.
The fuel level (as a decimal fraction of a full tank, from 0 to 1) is 0.25
